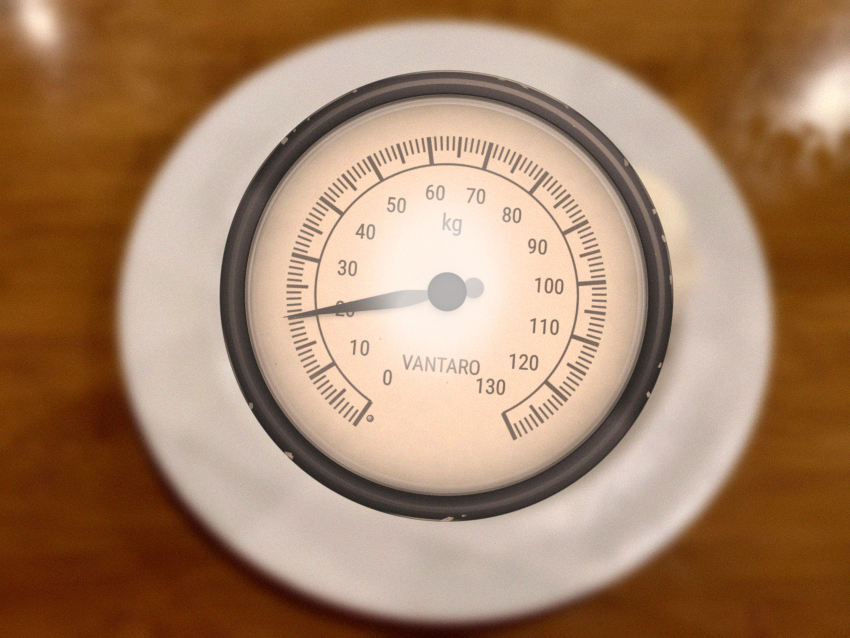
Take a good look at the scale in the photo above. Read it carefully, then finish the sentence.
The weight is 20 kg
